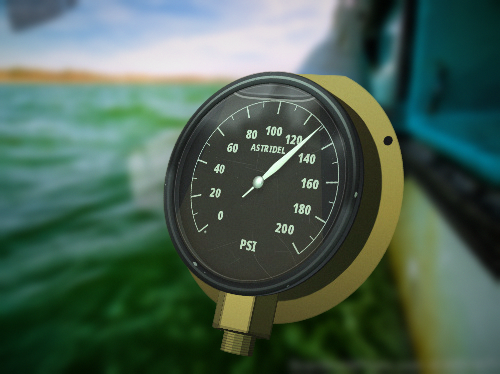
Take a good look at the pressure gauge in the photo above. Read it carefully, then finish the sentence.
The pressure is 130 psi
